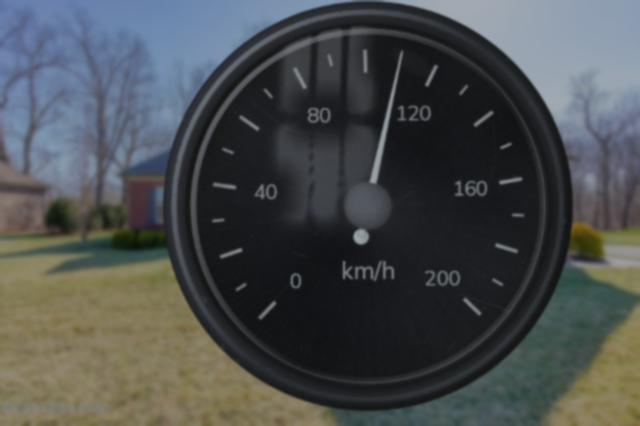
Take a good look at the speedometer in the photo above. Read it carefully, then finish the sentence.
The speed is 110 km/h
